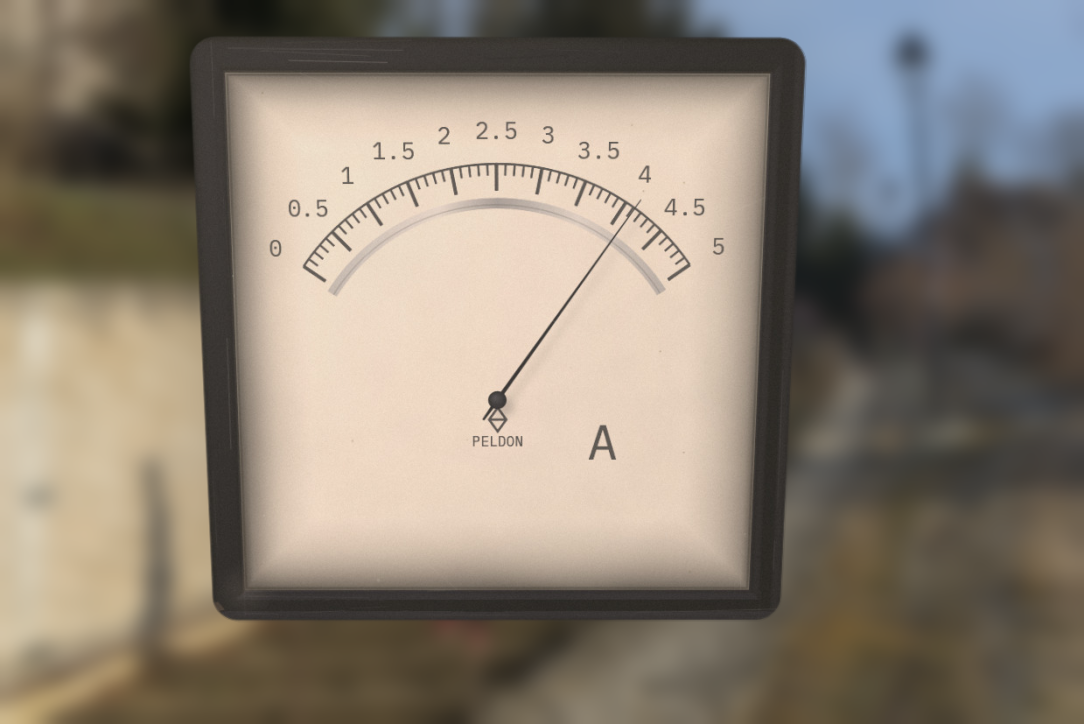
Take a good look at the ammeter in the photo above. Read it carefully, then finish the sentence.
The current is 4.1 A
